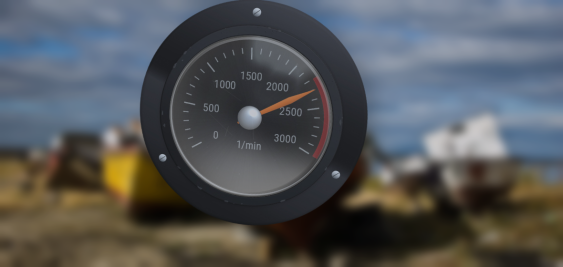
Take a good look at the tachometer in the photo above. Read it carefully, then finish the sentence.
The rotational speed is 2300 rpm
